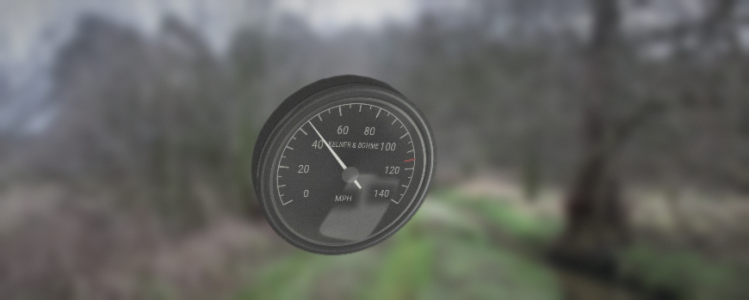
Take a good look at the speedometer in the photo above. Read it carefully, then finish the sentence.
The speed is 45 mph
